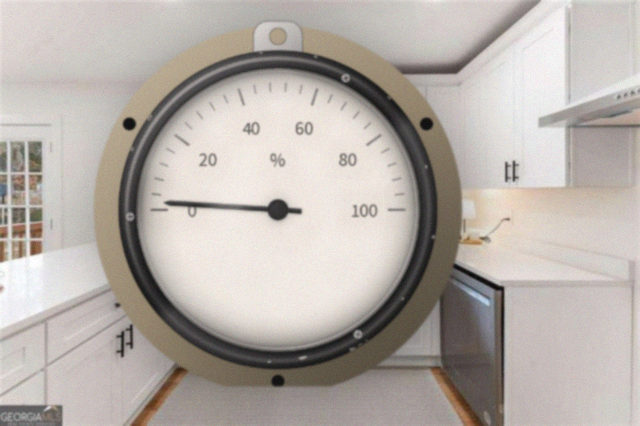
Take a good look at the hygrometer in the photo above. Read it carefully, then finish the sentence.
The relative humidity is 2 %
